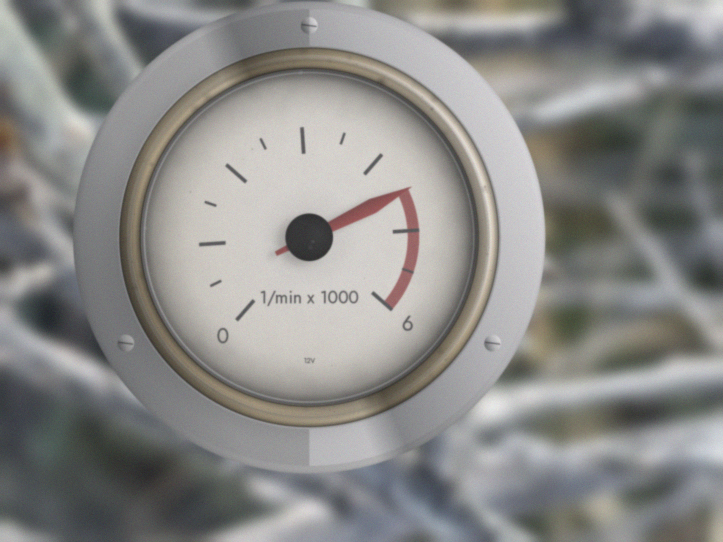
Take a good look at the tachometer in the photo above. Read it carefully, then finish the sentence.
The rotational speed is 4500 rpm
